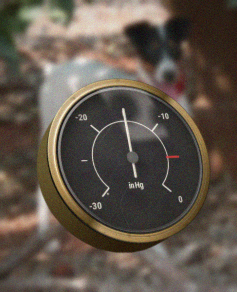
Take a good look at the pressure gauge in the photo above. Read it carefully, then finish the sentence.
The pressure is -15 inHg
